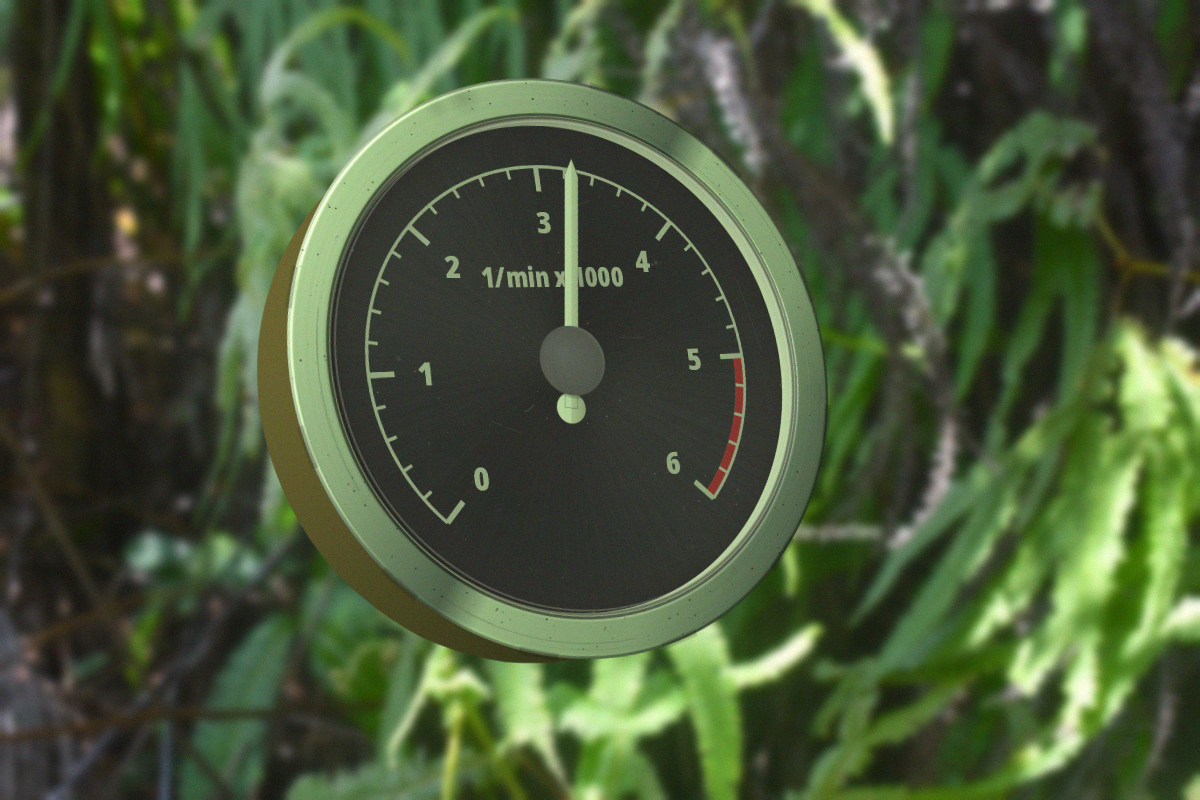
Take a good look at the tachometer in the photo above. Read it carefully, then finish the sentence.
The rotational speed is 3200 rpm
